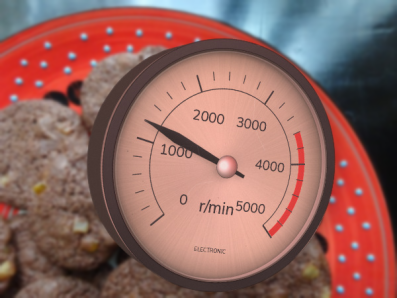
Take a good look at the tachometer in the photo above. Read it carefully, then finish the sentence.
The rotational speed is 1200 rpm
